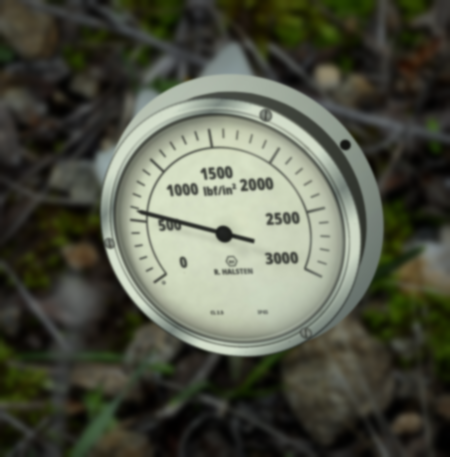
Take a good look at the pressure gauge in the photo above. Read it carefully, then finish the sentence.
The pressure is 600 psi
